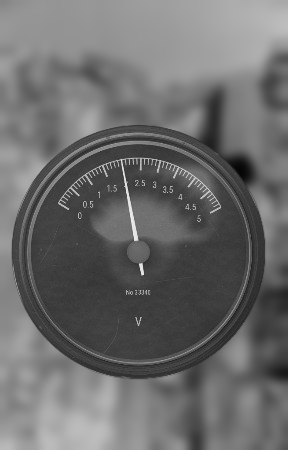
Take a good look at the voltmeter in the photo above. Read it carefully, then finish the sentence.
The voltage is 2 V
